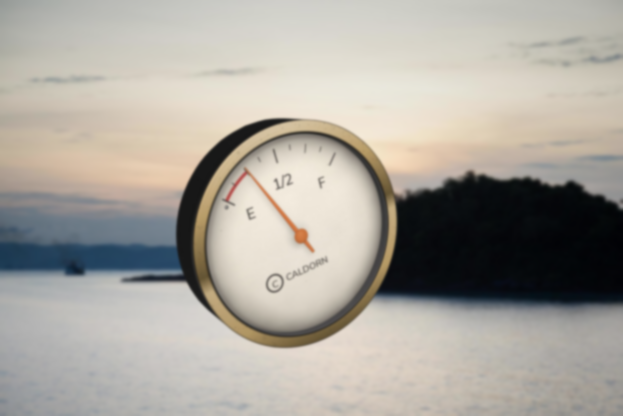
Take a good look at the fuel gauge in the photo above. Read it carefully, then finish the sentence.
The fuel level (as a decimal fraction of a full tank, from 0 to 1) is 0.25
